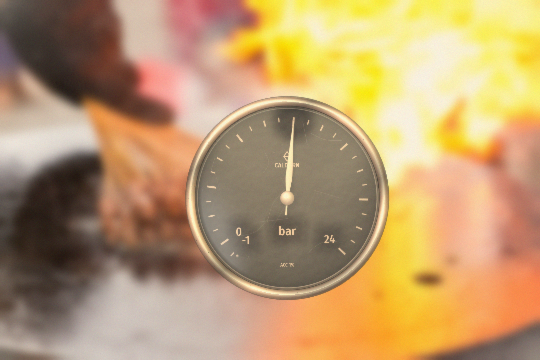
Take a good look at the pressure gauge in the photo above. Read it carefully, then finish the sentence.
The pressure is 12 bar
